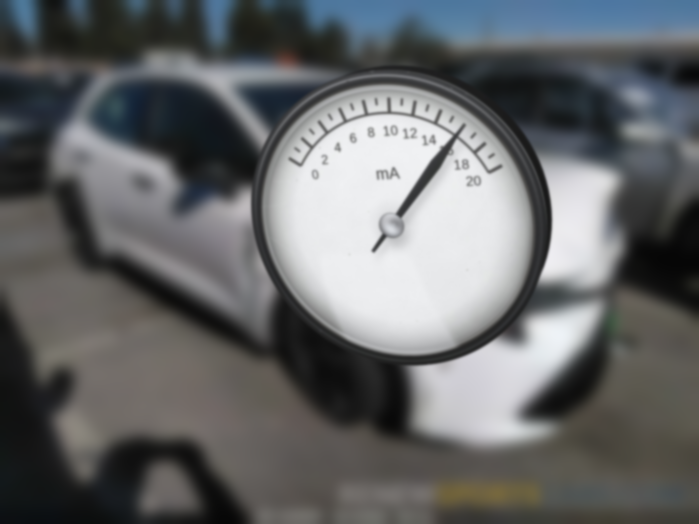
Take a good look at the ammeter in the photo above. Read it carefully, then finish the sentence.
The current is 16 mA
